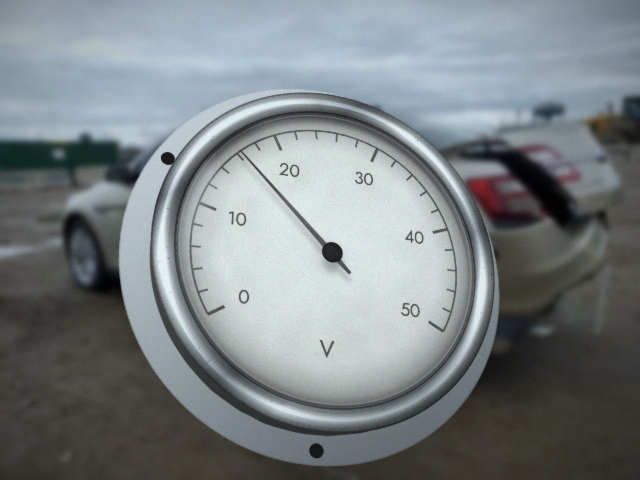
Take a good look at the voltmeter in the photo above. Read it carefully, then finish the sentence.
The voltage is 16 V
